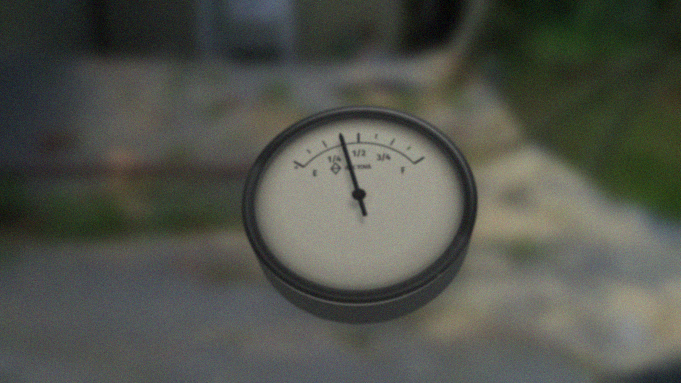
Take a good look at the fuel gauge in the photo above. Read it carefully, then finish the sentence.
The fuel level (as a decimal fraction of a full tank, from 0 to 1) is 0.375
